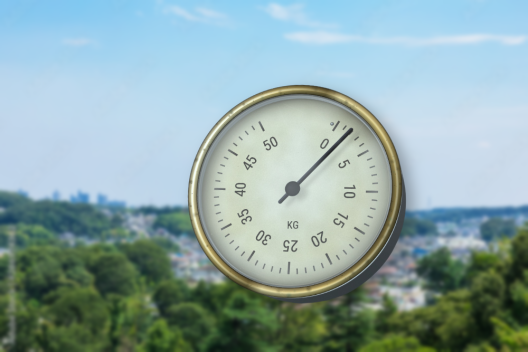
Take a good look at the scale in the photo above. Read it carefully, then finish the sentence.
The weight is 2 kg
